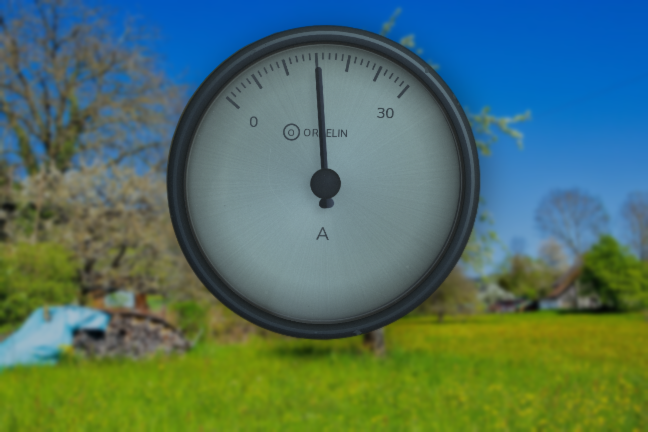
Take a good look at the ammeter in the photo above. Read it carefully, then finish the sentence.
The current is 15 A
